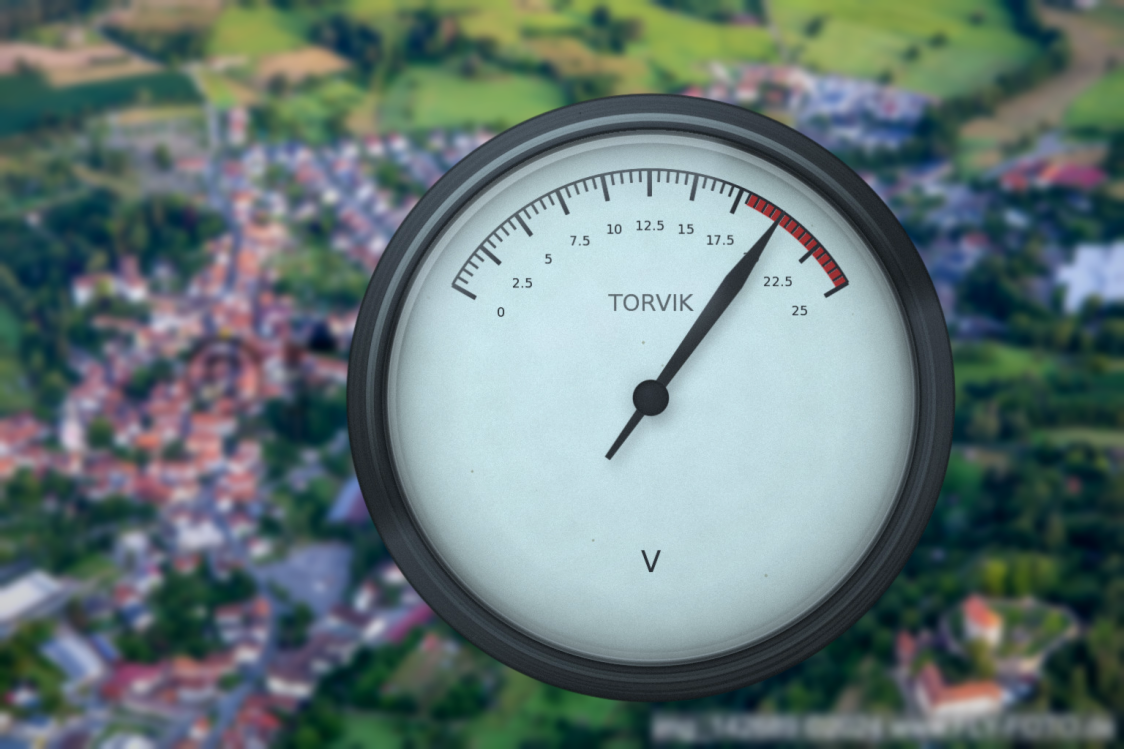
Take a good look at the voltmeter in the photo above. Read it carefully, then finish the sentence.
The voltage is 20 V
